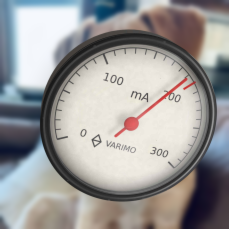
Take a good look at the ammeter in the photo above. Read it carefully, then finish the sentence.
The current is 190 mA
